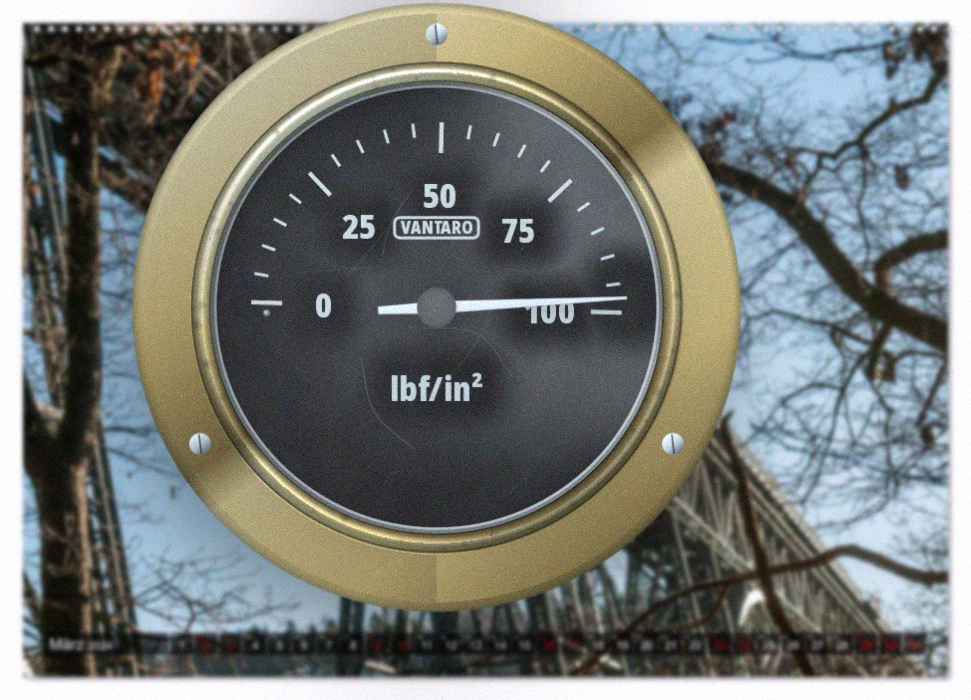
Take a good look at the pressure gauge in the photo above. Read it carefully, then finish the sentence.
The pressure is 97.5 psi
